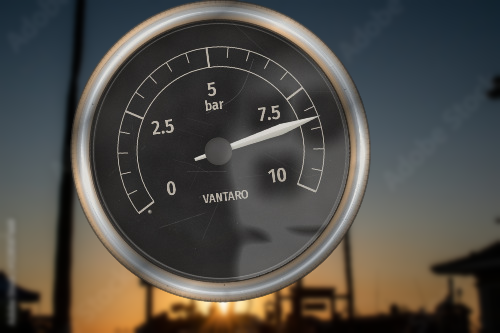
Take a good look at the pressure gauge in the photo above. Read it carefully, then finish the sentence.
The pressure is 8.25 bar
